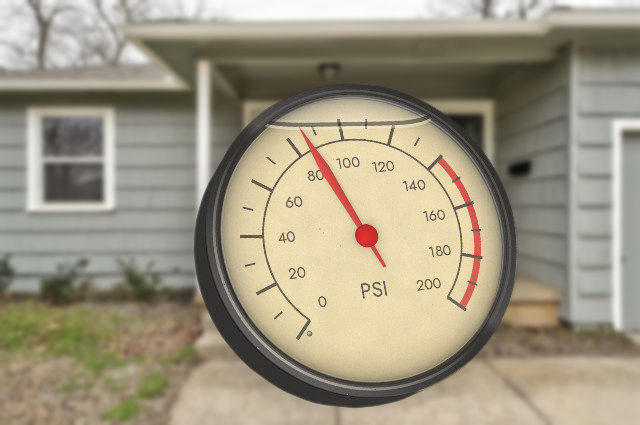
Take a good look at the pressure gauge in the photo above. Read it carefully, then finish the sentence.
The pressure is 85 psi
